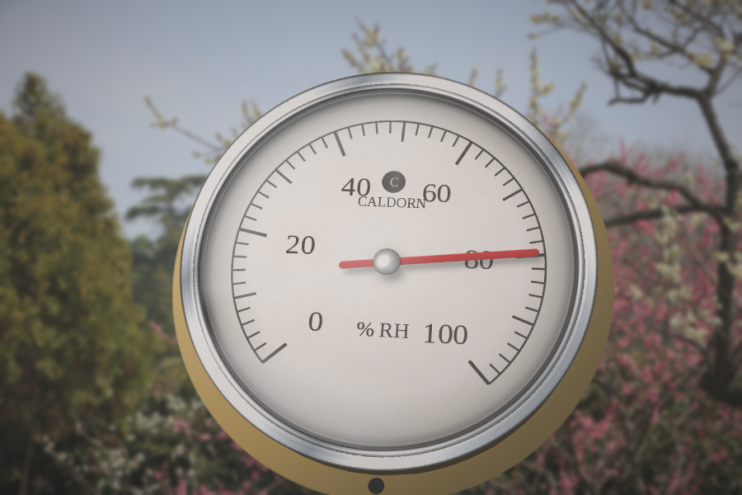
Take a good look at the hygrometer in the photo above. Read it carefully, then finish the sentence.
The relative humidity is 80 %
